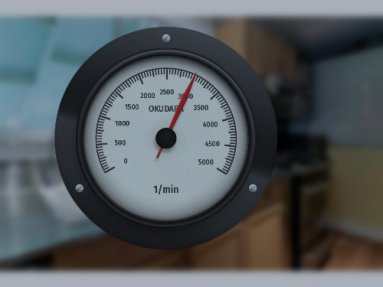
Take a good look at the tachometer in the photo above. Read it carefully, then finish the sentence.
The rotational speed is 3000 rpm
